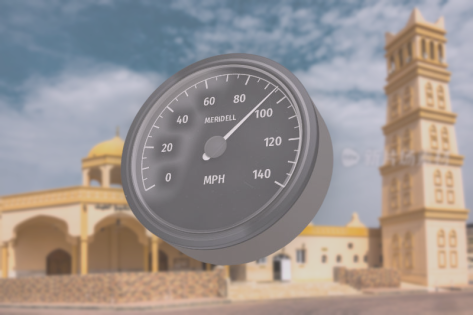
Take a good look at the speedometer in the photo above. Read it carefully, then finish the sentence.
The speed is 95 mph
